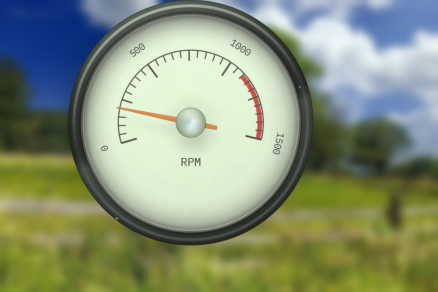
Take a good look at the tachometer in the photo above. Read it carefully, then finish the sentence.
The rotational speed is 200 rpm
